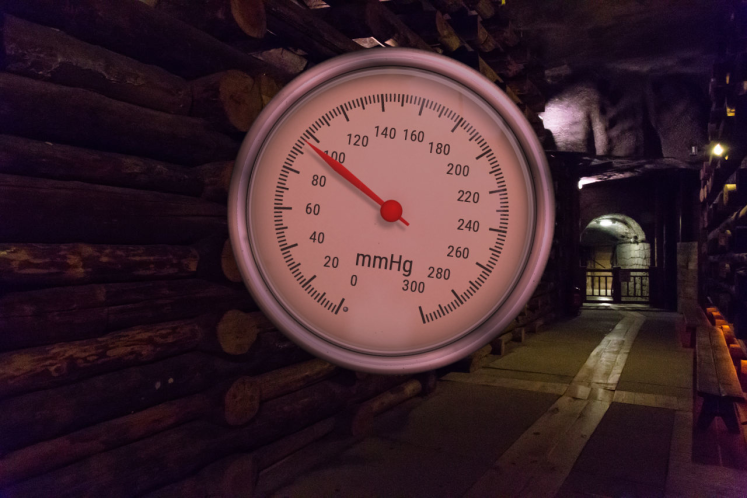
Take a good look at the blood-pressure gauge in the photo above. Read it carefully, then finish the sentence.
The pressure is 96 mmHg
